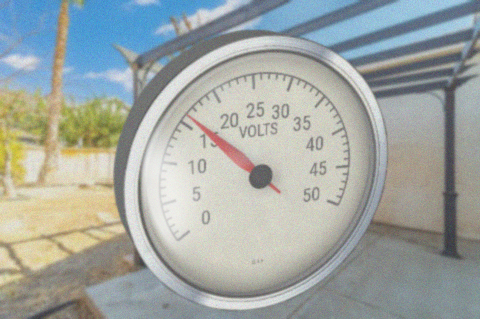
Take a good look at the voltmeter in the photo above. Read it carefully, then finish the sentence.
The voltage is 16 V
